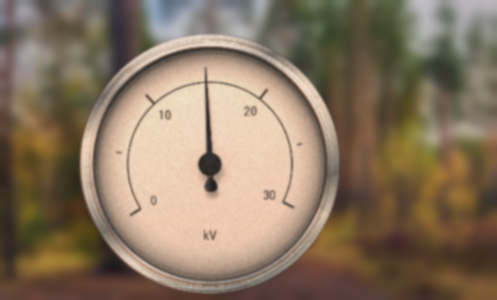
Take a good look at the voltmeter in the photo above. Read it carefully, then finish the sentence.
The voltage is 15 kV
